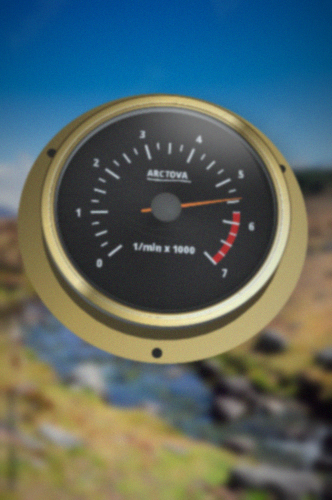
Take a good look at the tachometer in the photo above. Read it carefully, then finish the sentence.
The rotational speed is 5500 rpm
